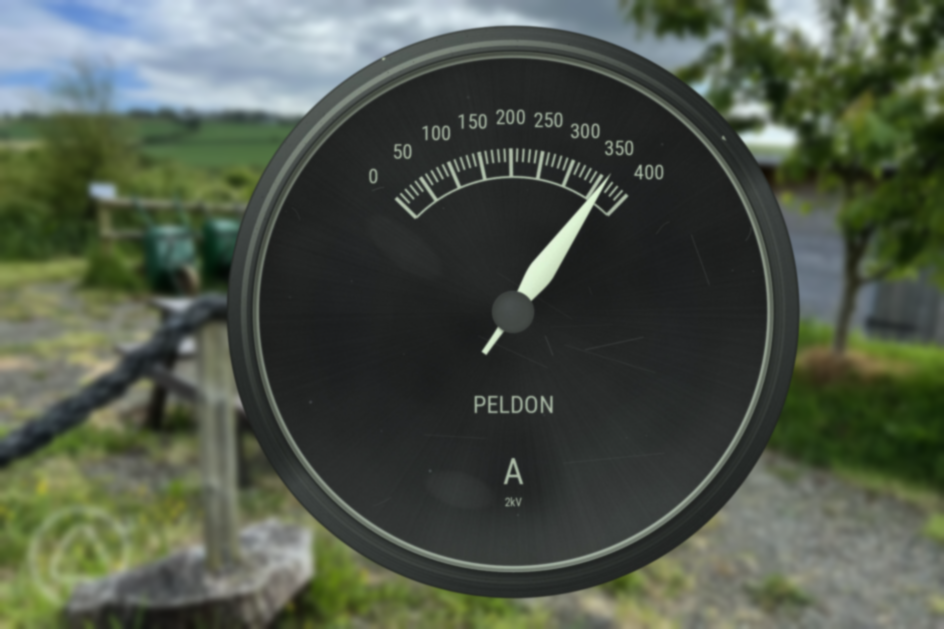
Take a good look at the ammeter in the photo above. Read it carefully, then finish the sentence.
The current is 360 A
